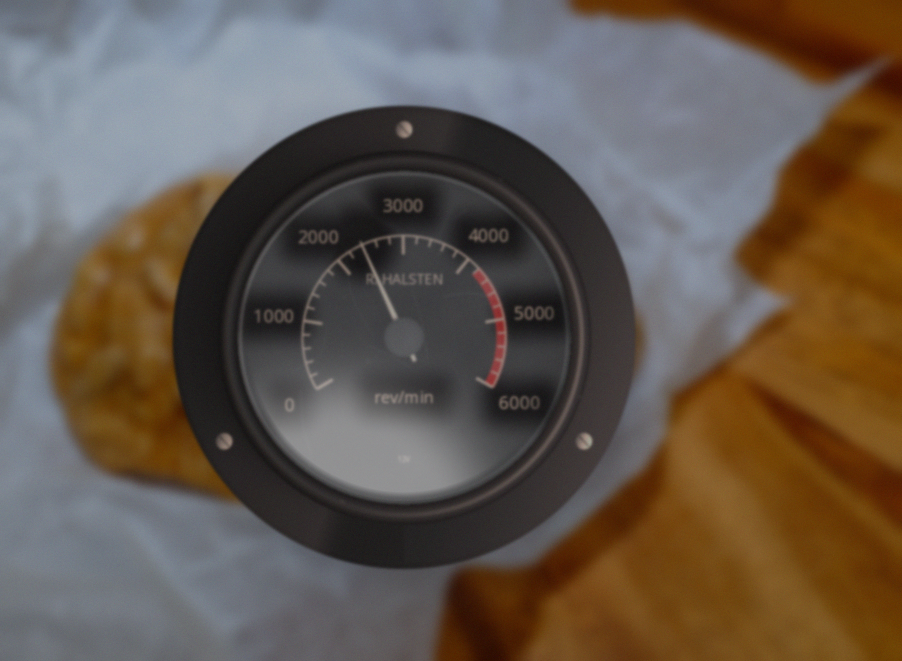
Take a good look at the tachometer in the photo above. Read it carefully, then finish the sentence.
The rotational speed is 2400 rpm
